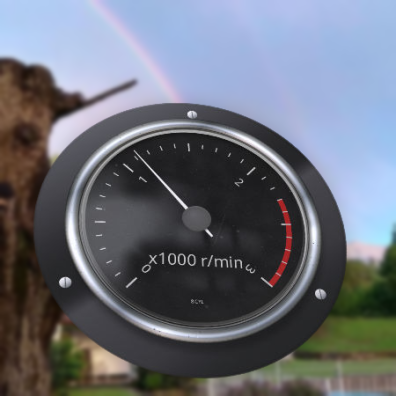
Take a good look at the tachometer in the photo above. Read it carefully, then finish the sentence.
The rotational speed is 1100 rpm
